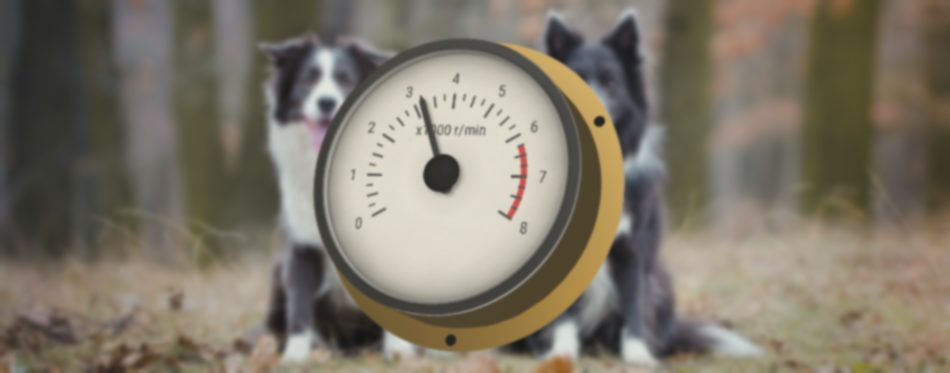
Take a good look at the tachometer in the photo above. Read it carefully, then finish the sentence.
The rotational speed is 3250 rpm
